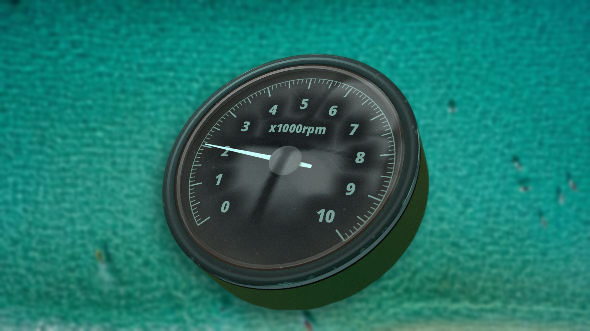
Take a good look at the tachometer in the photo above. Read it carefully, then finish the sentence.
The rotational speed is 2000 rpm
